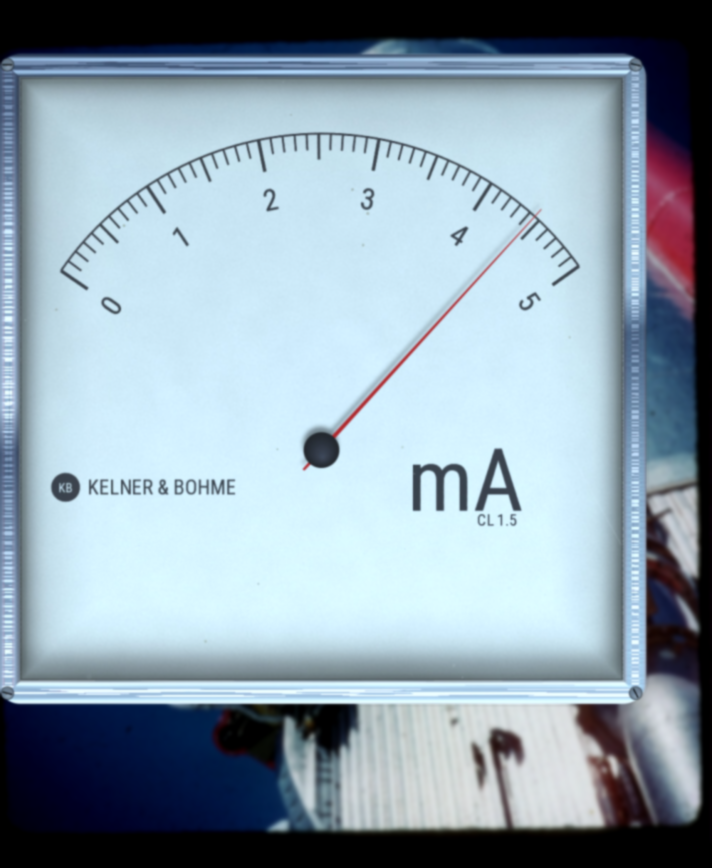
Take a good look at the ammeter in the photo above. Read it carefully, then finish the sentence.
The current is 4.45 mA
